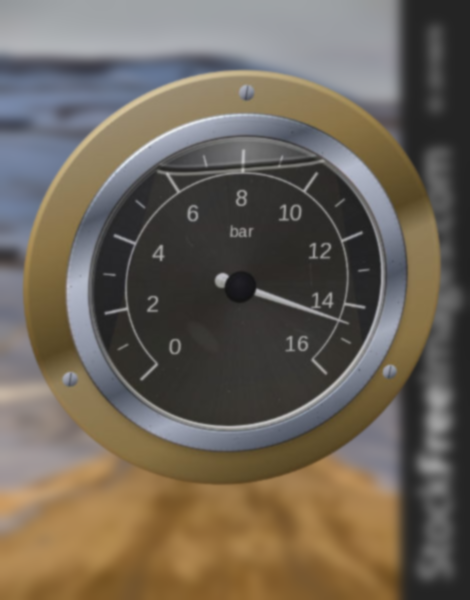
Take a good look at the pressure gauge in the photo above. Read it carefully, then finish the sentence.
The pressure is 14.5 bar
